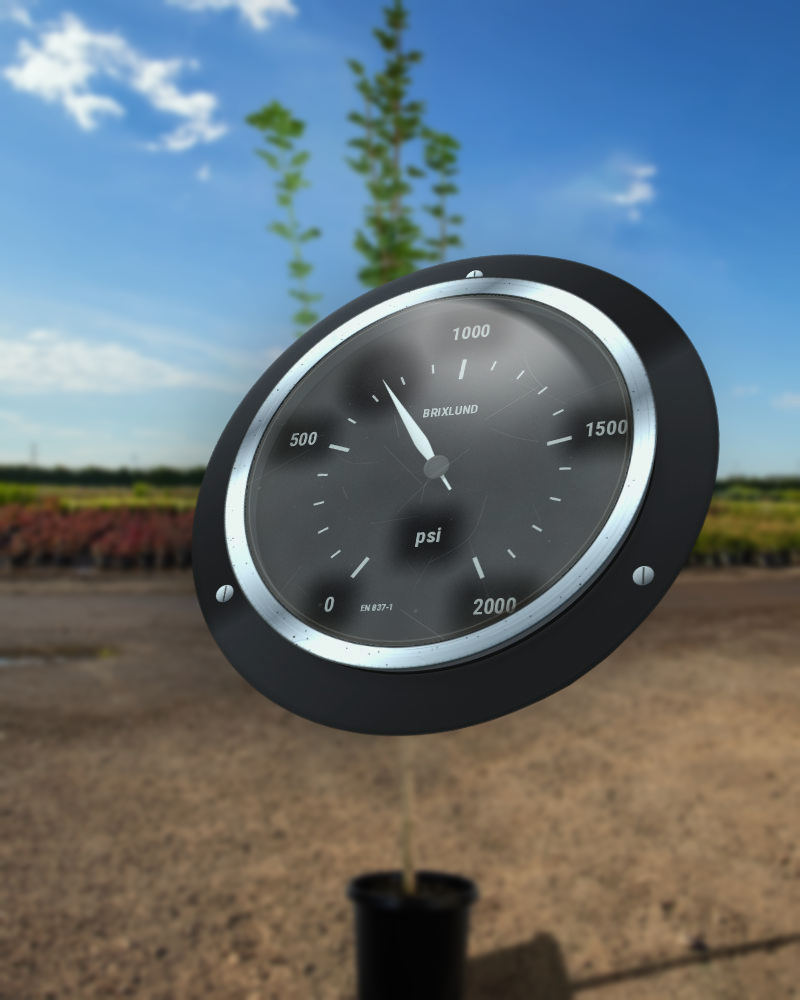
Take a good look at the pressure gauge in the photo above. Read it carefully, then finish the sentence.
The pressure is 750 psi
